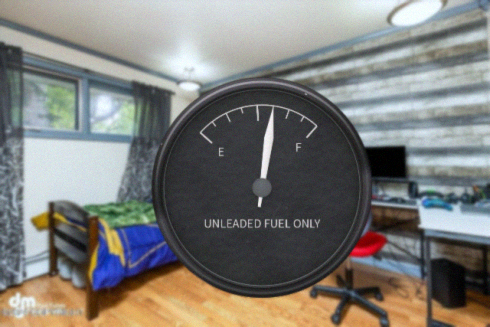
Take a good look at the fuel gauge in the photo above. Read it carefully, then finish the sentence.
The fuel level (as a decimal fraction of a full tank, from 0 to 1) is 0.625
